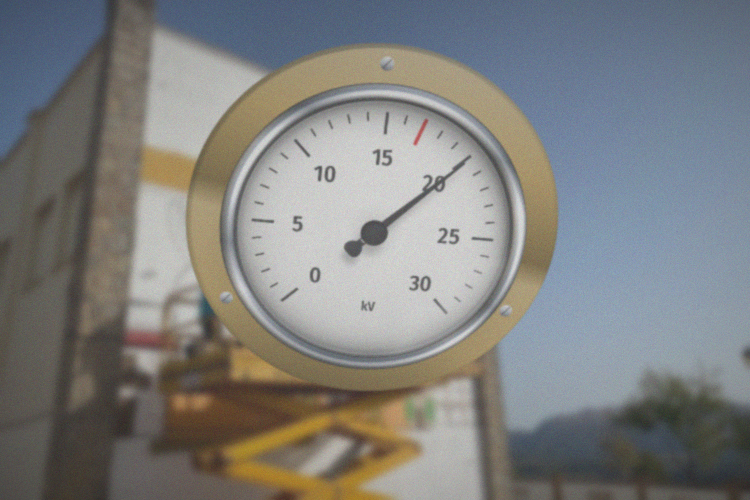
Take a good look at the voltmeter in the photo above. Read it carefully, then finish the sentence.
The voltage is 20 kV
